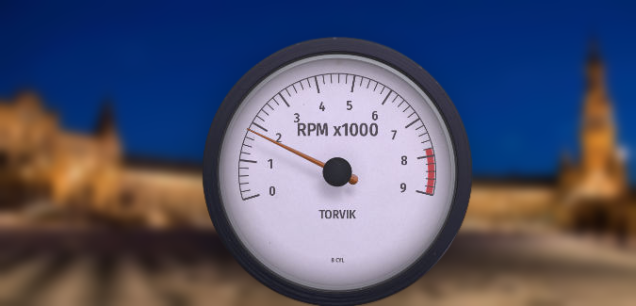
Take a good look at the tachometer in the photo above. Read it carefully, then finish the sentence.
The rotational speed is 1800 rpm
